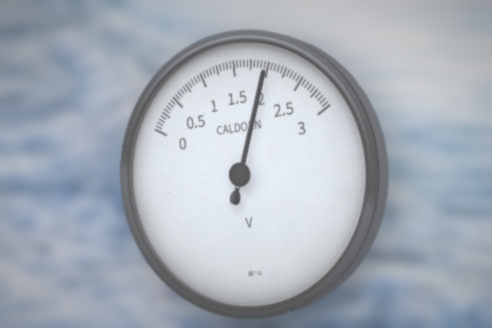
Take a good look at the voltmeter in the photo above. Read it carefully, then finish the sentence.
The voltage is 2 V
